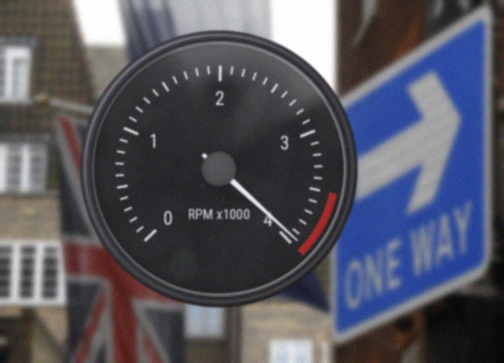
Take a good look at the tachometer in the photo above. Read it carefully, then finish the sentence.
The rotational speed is 3950 rpm
